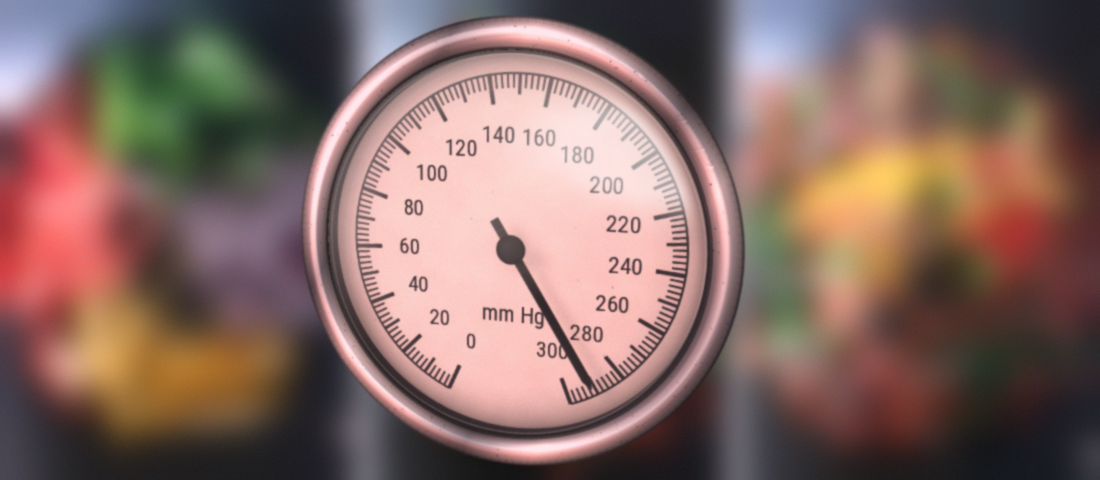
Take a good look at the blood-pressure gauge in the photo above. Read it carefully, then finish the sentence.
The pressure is 290 mmHg
